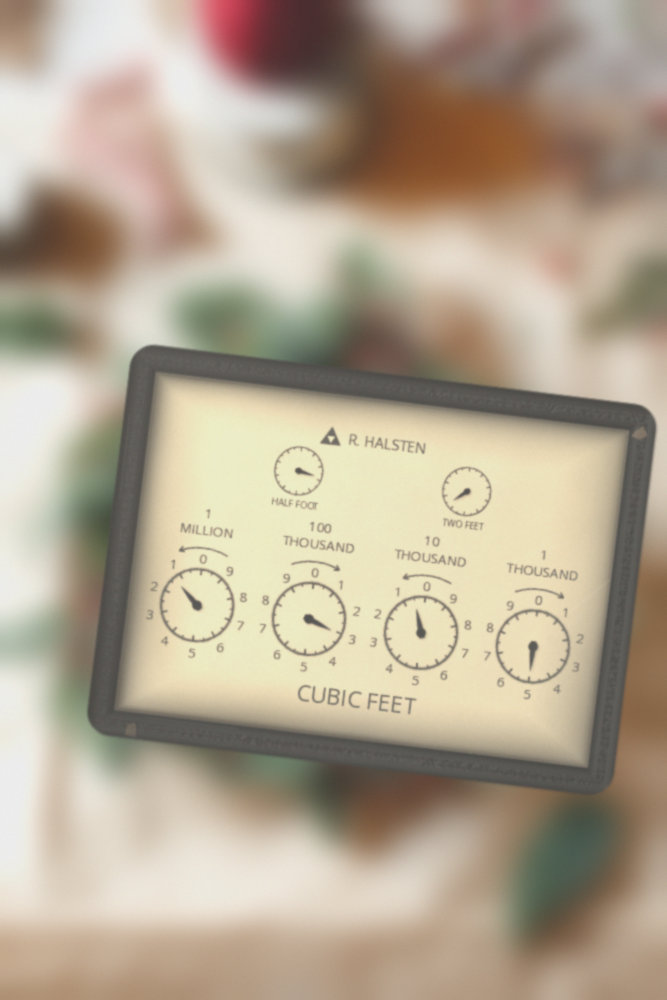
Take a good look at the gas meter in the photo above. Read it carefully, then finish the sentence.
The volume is 130500 ft³
